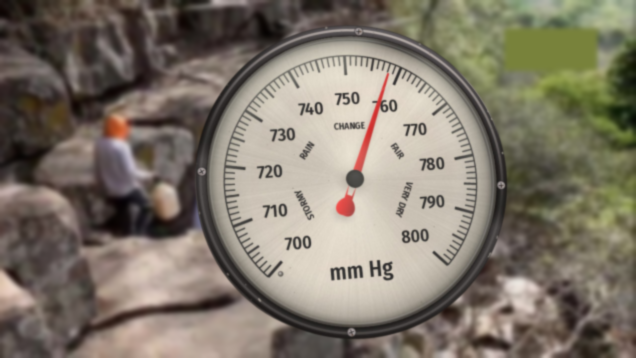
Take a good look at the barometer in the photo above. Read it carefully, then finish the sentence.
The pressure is 758 mmHg
